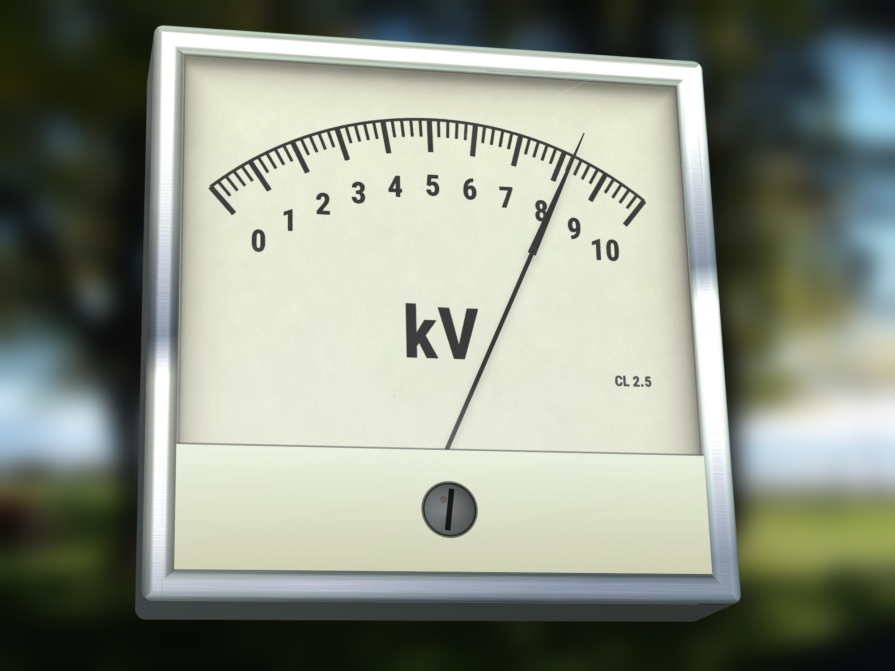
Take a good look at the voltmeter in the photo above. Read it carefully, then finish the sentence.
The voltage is 8.2 kV
